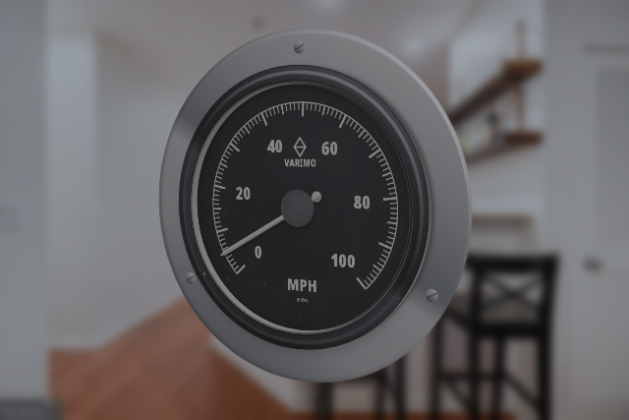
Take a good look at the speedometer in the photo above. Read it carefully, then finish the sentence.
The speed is 5 mph
